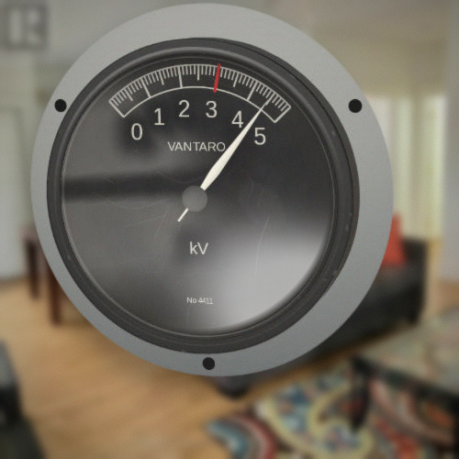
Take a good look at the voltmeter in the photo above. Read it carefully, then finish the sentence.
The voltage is 4.5 kV
